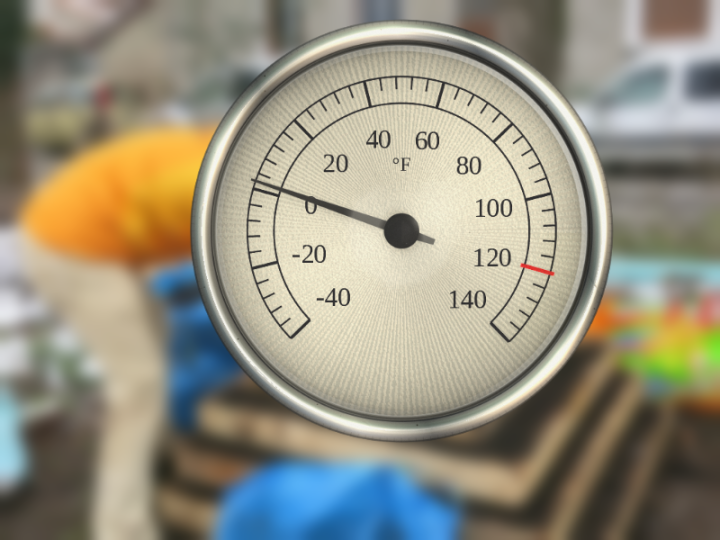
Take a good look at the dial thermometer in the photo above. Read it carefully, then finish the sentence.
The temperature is 2 °F
